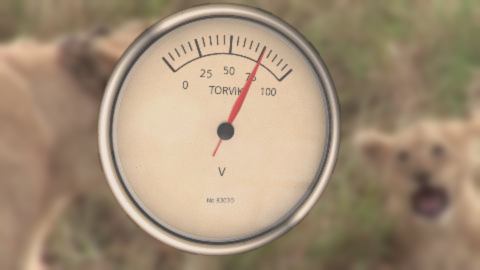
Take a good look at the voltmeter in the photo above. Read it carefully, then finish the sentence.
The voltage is 75 V
